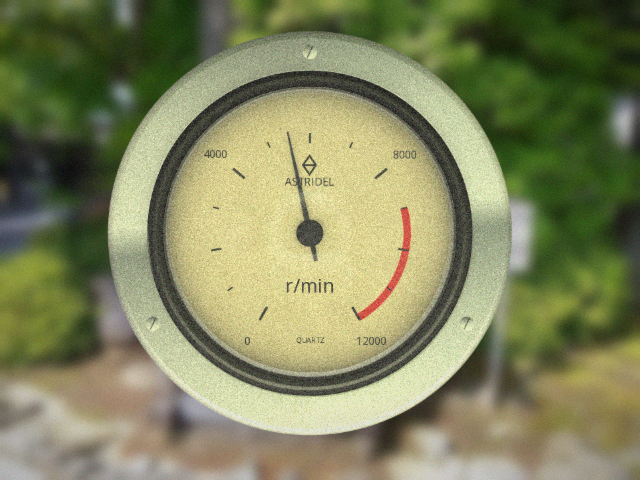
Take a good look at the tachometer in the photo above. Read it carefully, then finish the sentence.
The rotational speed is 5500 rpm
